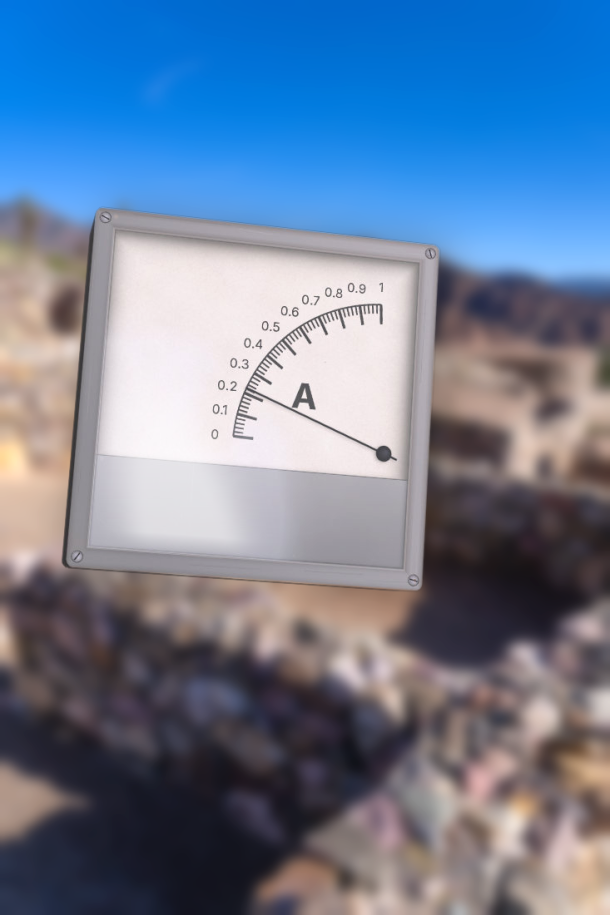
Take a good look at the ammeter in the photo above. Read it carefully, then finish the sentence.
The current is 0.22 A
